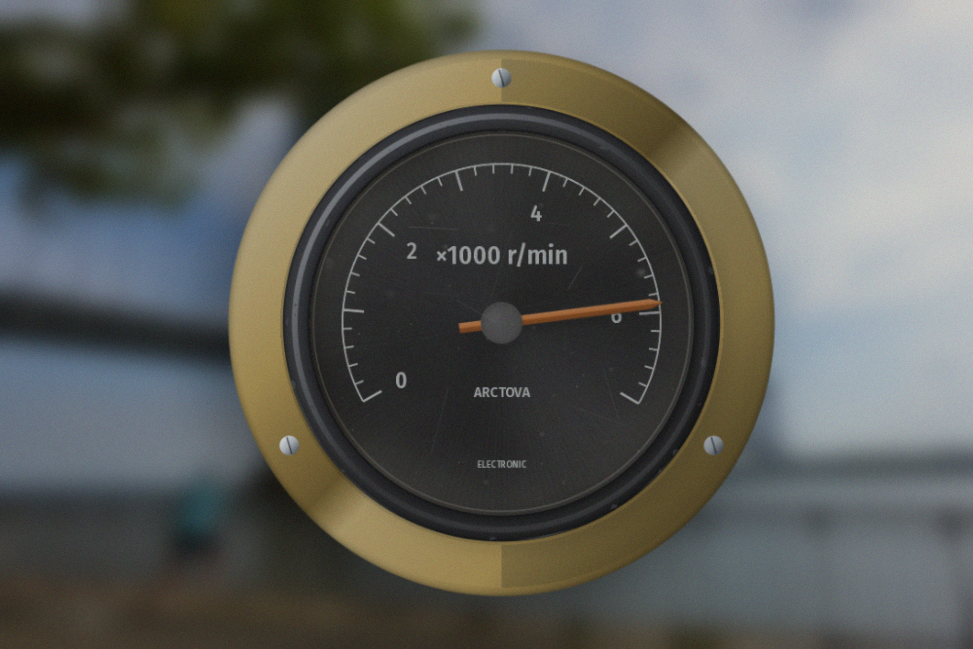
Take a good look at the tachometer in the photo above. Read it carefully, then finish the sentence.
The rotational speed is 5900 rpm
